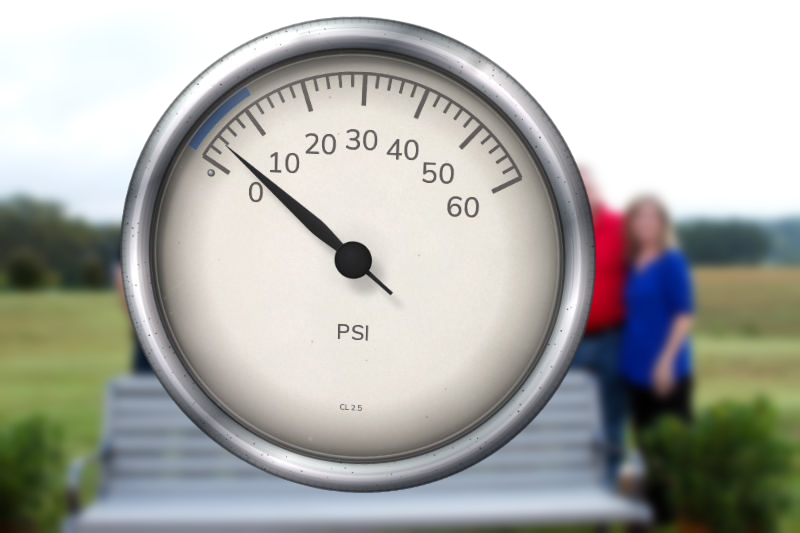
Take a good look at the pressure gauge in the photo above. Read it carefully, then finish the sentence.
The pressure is 4 psi
